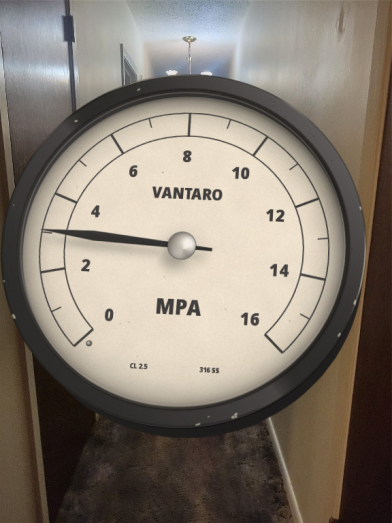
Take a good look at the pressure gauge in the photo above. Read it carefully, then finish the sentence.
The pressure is 3 MPa
